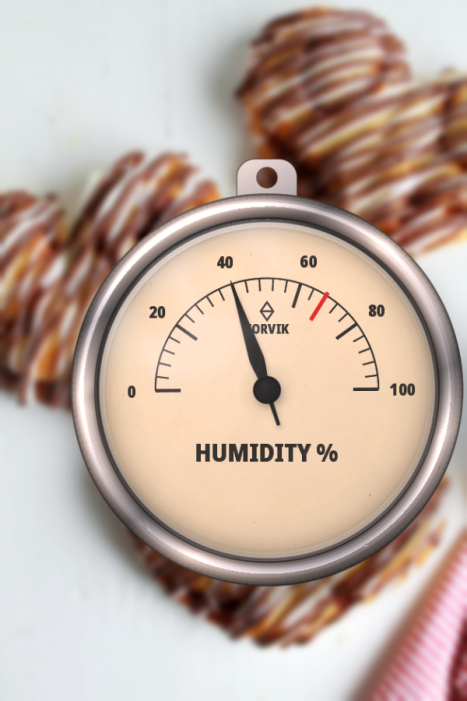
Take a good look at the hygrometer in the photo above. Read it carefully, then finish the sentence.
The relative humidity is 40 %
